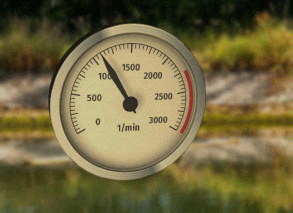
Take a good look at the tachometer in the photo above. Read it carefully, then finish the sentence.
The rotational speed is 1100 rpm
